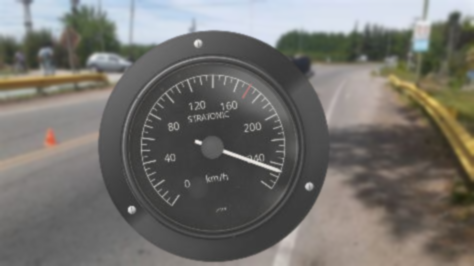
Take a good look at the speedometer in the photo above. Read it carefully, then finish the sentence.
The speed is 245 km/h
